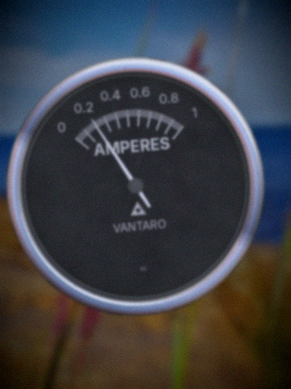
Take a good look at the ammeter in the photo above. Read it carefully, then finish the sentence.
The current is 0.2 A
